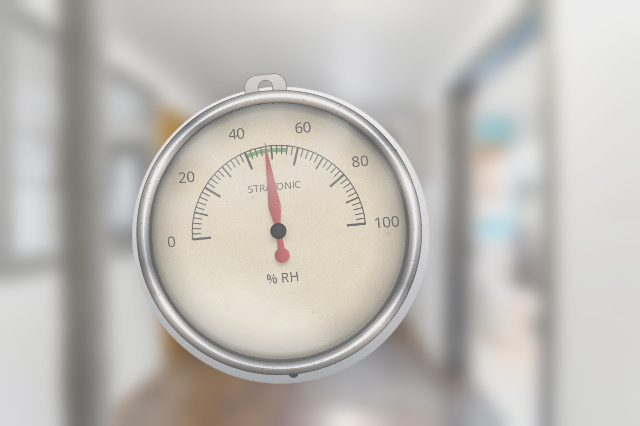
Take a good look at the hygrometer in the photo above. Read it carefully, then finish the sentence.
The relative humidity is 48 %
